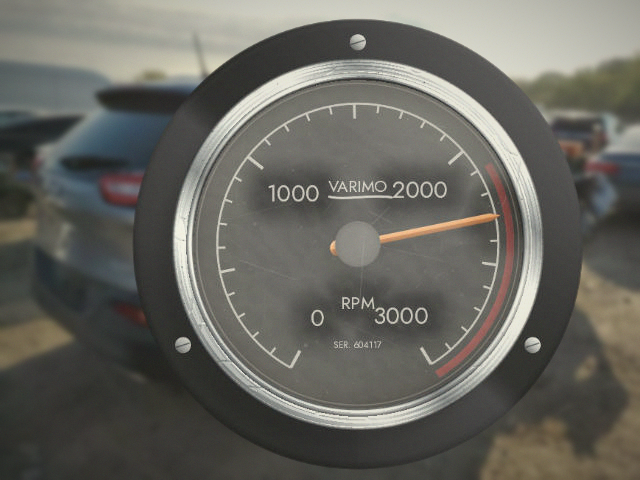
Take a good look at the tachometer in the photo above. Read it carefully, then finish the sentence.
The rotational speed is 2300 rpm
